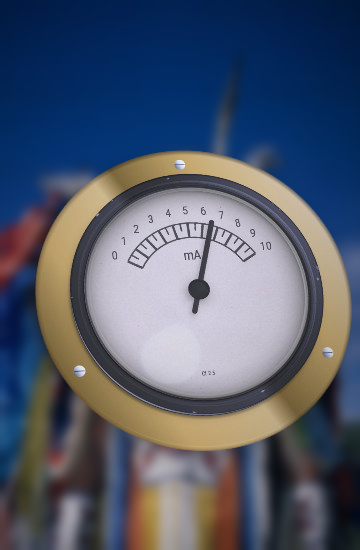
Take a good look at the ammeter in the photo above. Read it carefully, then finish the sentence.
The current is 6.5 mA
